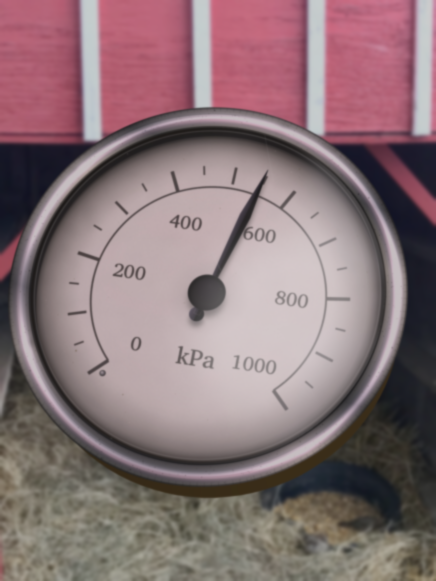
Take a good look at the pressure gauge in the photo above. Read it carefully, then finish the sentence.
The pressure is 550 kPa
